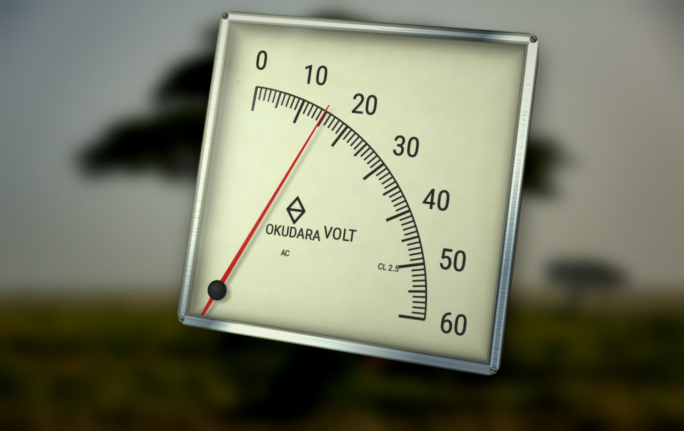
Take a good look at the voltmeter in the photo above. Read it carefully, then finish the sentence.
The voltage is 15 V
